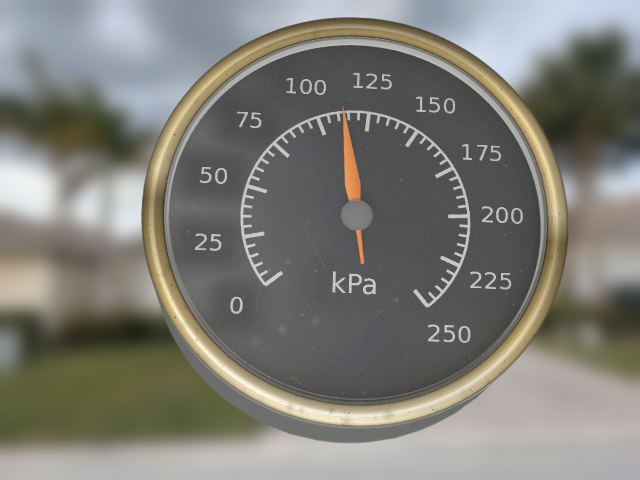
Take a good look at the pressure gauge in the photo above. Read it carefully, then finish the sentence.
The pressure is 112.5 kPa
